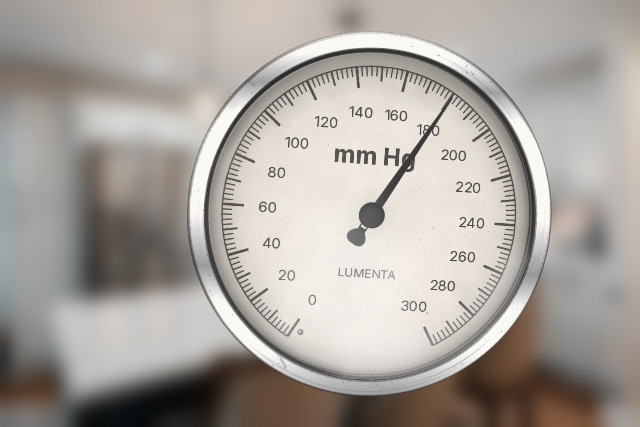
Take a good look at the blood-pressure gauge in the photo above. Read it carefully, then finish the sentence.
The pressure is 180 mmHg
